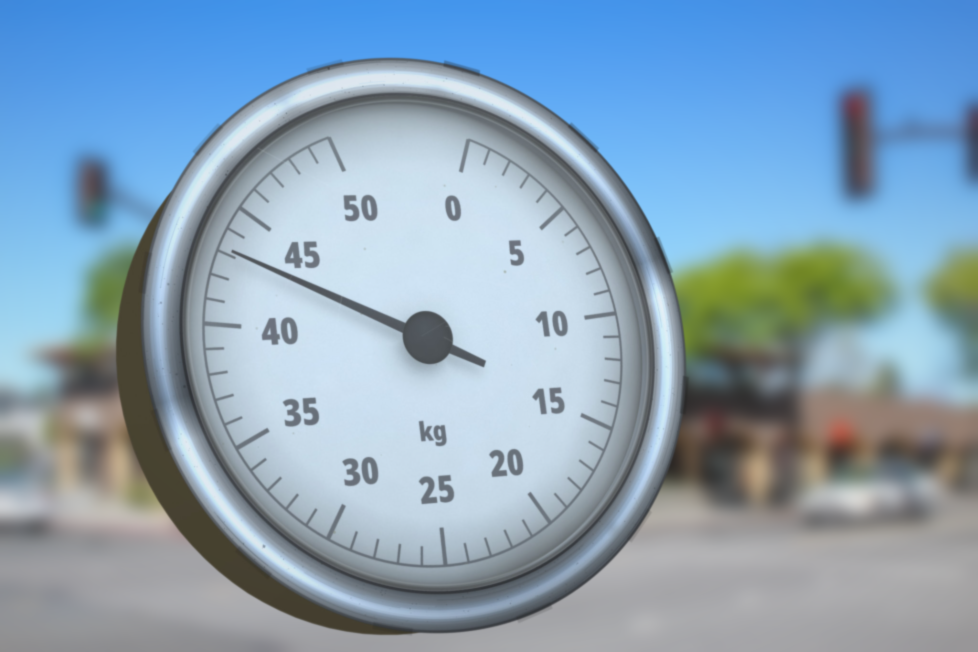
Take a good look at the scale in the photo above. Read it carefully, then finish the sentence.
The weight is 43 kg
